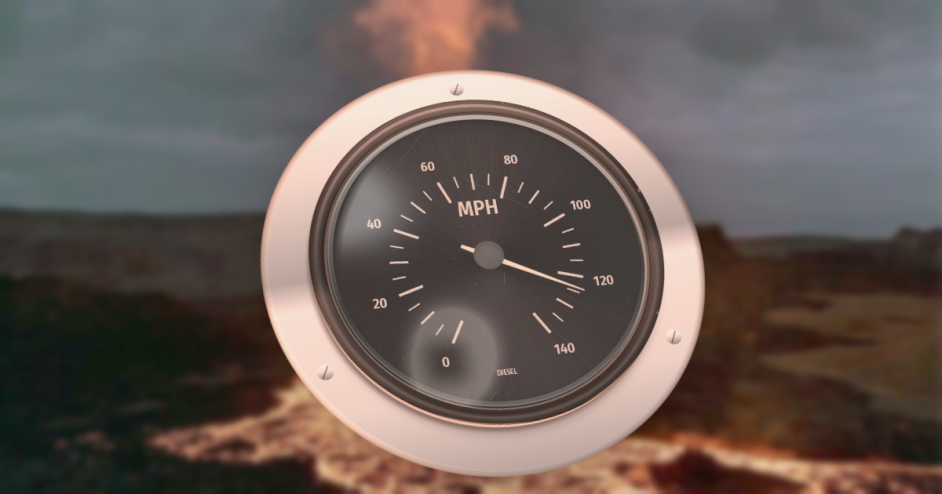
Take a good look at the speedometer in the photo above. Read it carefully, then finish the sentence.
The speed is 125 mph
